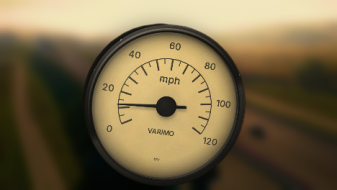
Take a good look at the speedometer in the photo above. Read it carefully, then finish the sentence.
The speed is 12.5 mph
